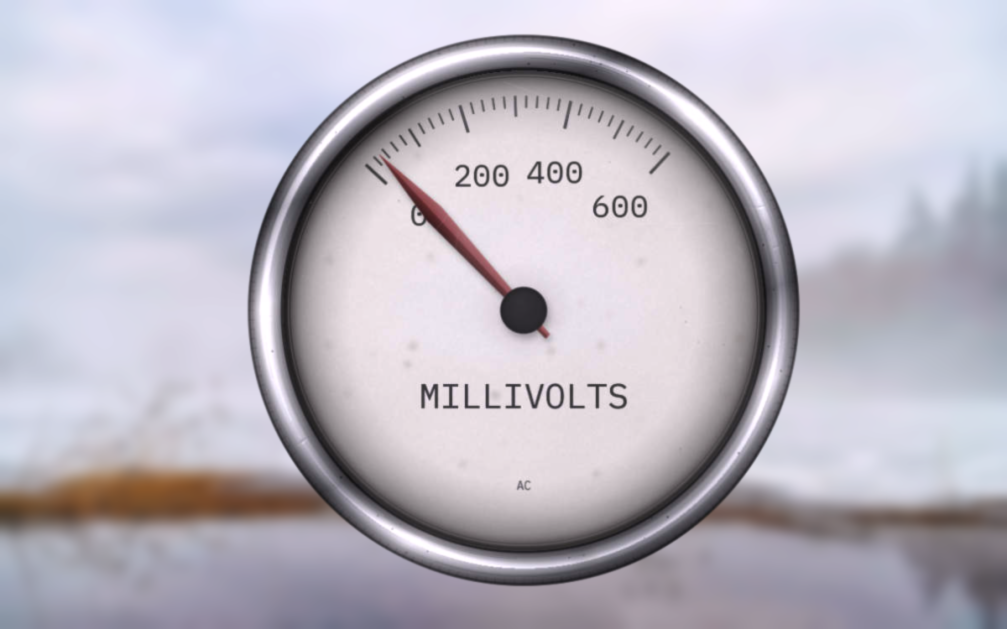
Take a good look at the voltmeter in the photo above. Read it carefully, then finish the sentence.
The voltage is 30 mV
